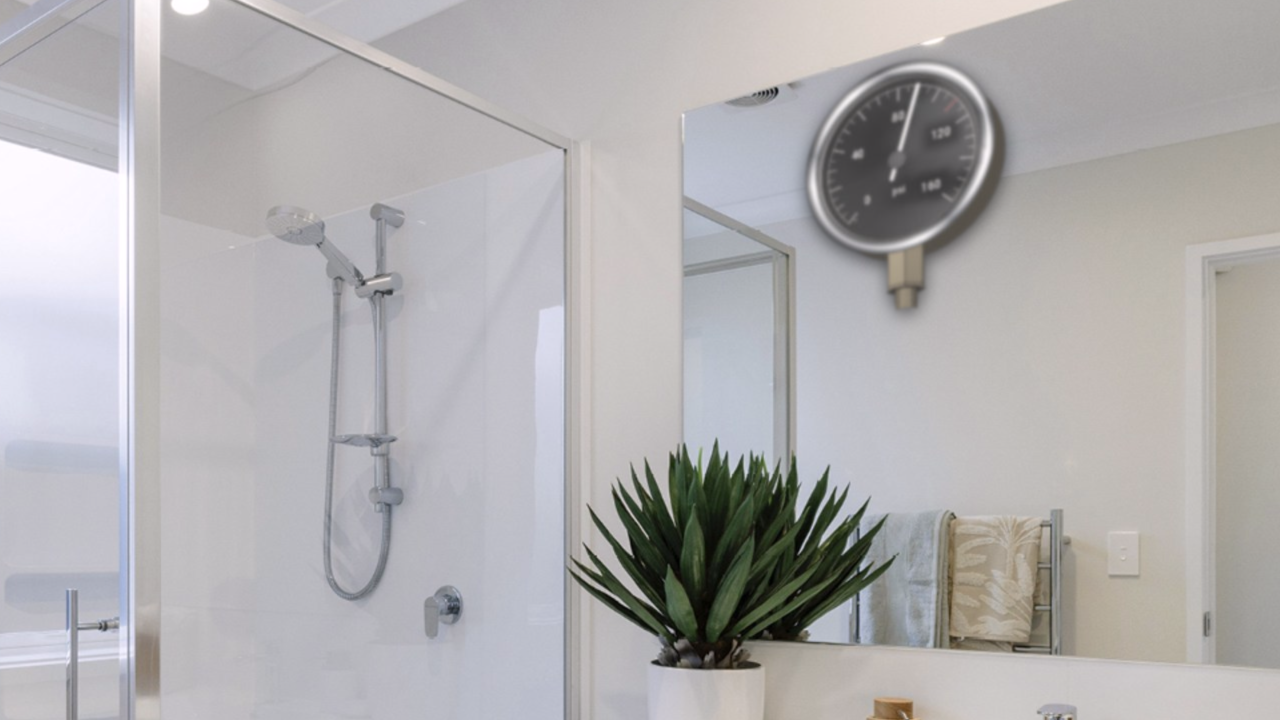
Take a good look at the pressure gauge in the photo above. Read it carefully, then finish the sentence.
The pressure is 90 psi
